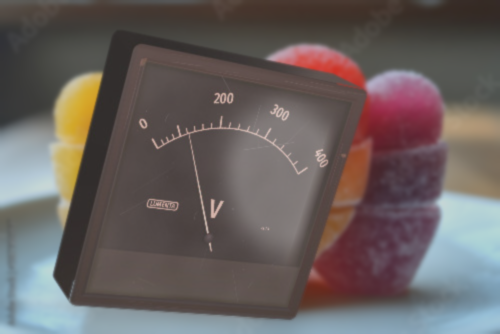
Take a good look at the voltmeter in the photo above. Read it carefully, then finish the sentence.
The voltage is 120 V
